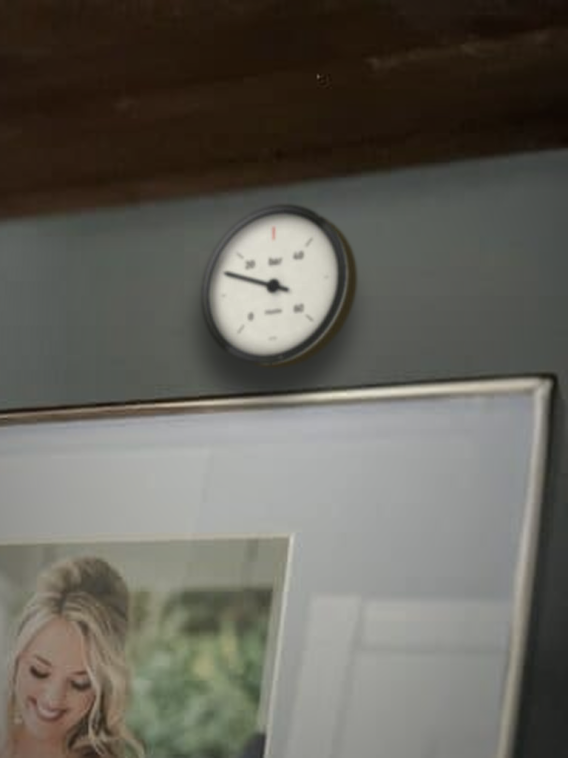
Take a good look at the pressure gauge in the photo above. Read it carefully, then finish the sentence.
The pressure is 15 bar
